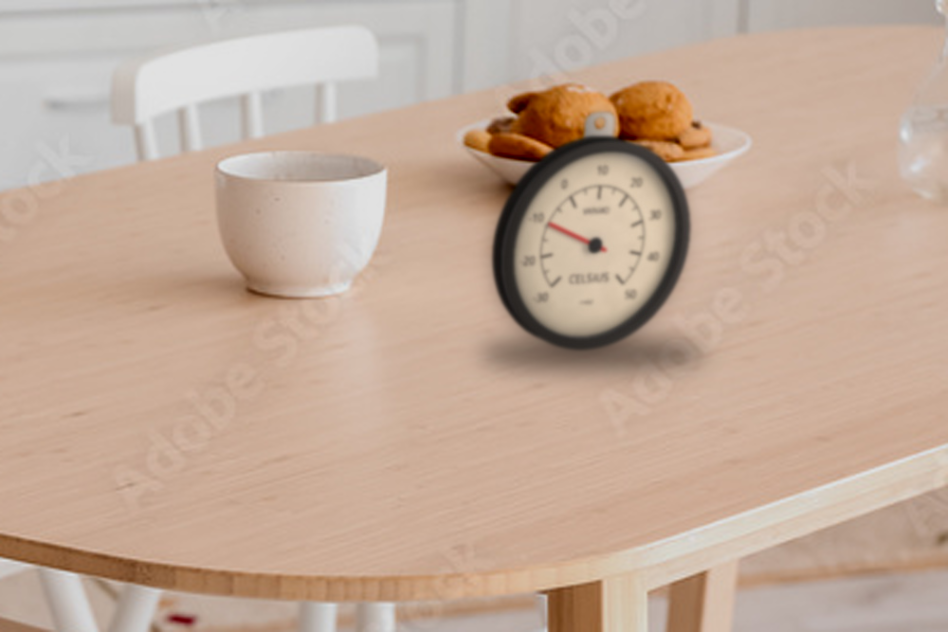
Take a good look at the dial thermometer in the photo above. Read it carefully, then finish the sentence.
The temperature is -10 °C
